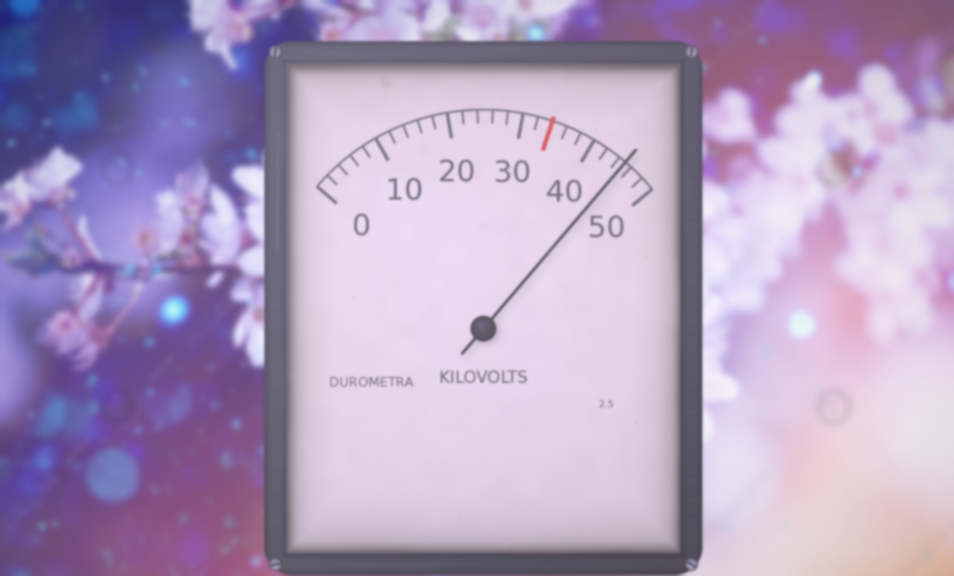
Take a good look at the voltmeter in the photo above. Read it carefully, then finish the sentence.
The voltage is 45 kV
